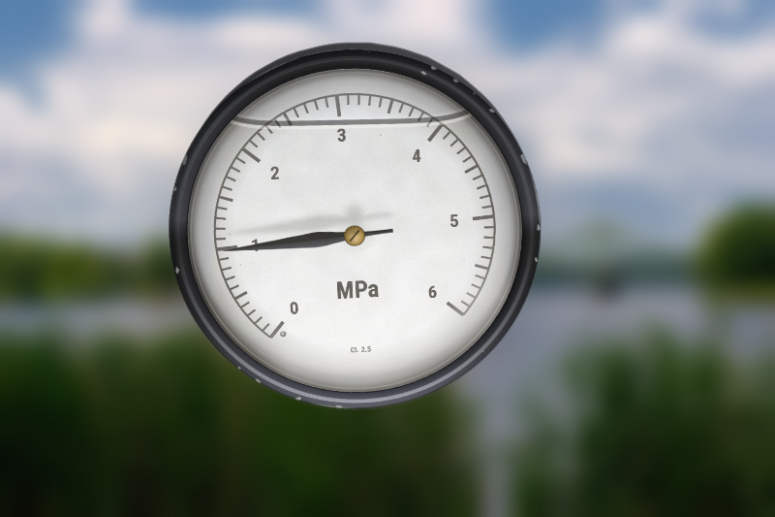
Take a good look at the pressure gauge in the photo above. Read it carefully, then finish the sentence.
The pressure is 1 MPa
